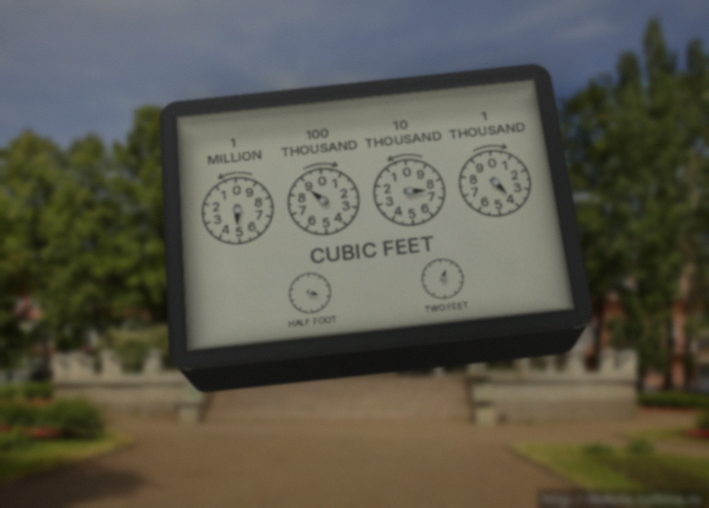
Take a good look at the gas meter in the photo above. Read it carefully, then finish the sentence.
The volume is 487400 ft³
